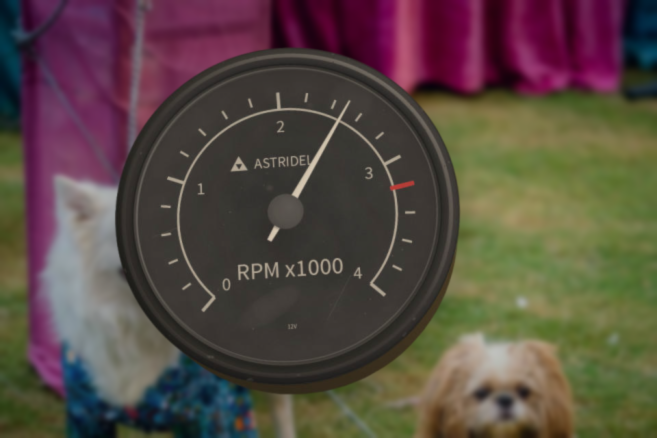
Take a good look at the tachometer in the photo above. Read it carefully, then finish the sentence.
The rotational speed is 2500 rpm
